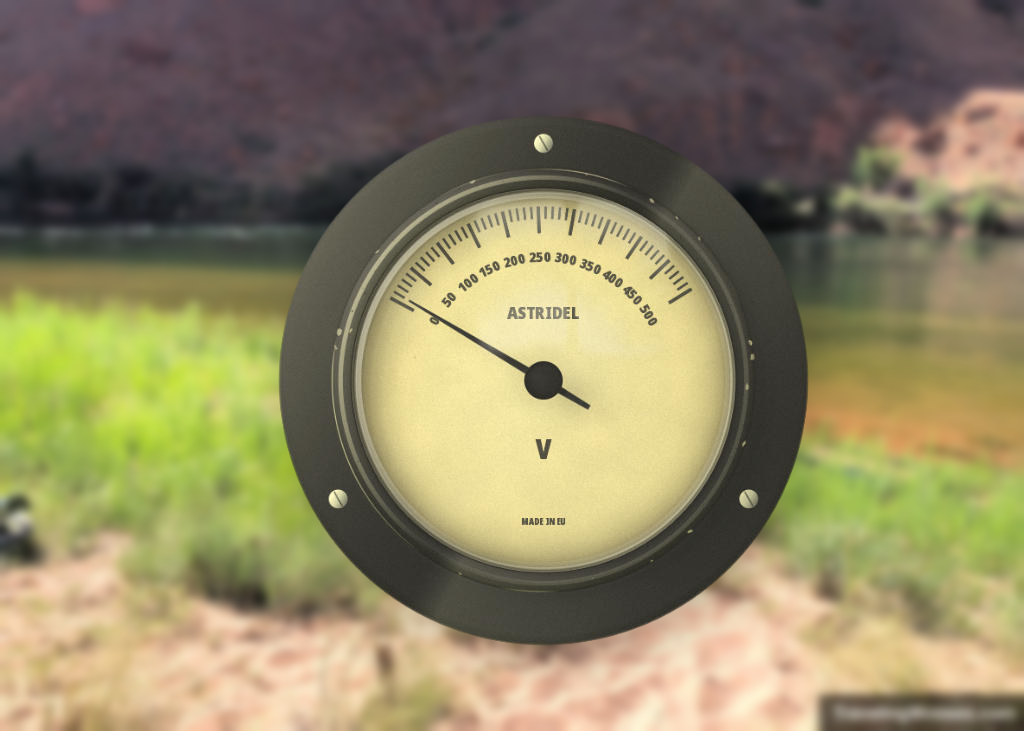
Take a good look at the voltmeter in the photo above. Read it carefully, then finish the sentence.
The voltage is 10 V
